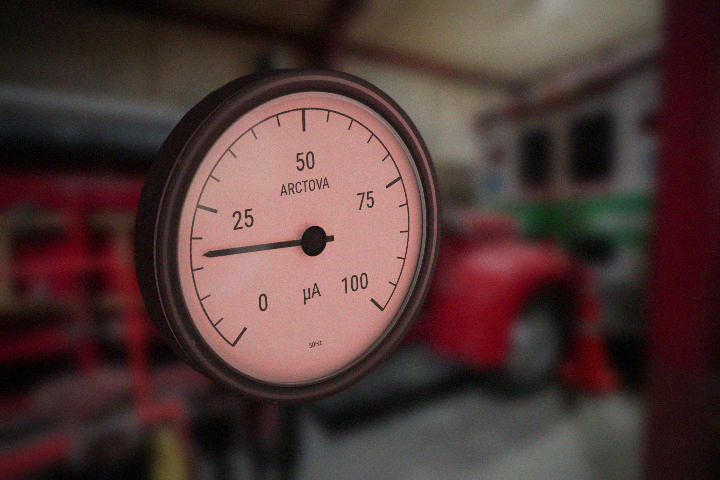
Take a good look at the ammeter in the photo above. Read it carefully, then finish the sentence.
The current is 17.5 µA
